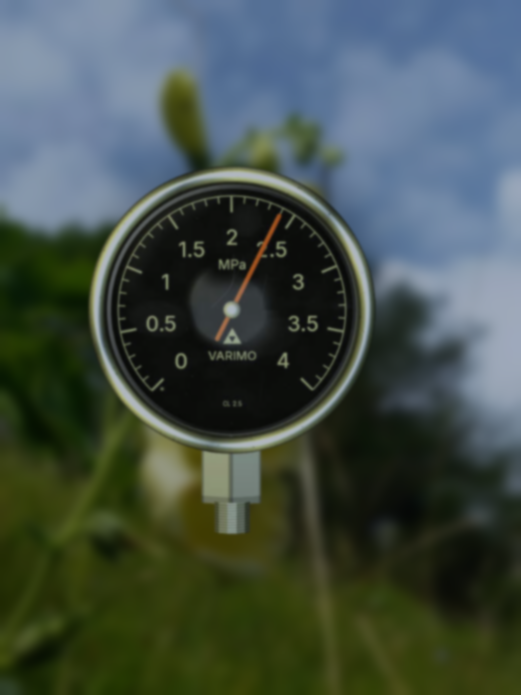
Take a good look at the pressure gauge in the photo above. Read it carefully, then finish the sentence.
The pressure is 2.4 MPa
